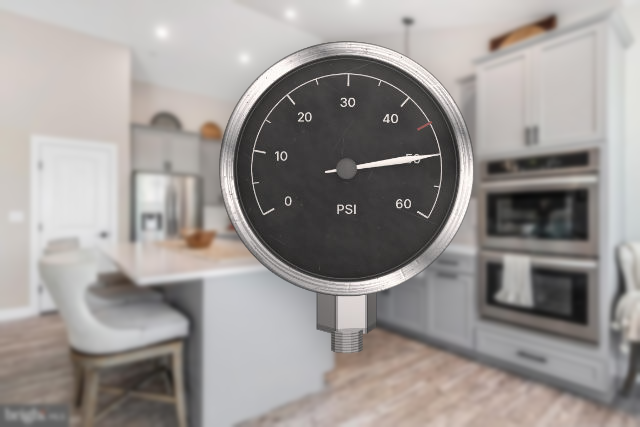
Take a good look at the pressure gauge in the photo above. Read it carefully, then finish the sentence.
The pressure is 50 psi
